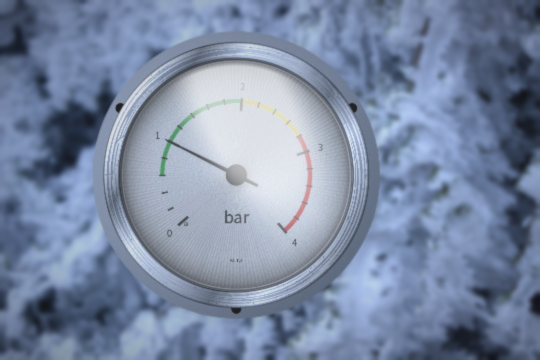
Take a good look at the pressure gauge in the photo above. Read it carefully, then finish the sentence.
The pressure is 1 bar
